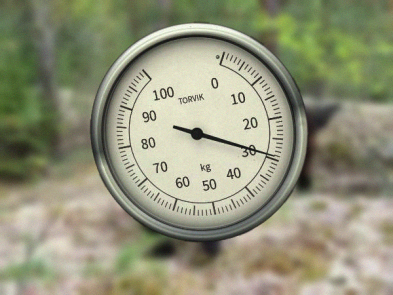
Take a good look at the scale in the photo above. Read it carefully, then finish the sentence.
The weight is 29 kg
